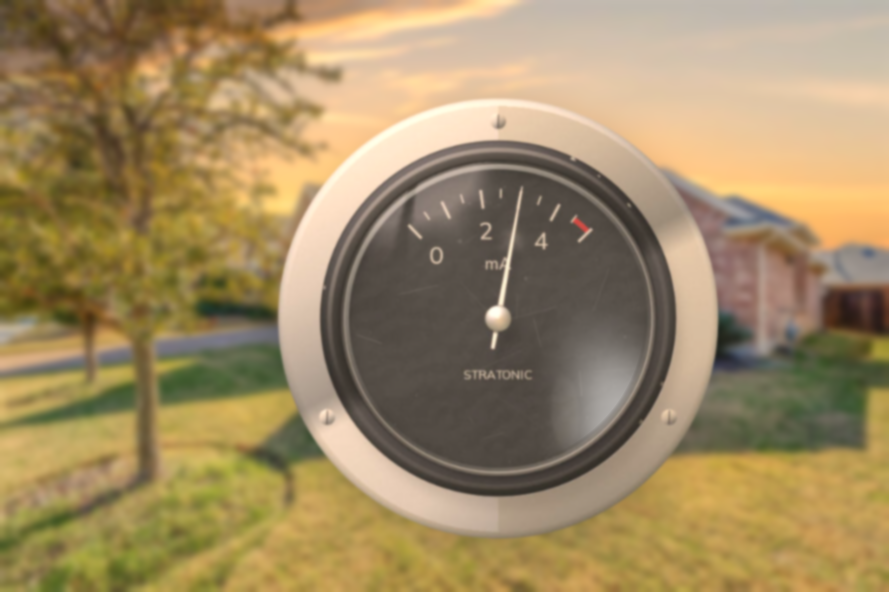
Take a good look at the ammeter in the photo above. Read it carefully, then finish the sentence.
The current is 3 mA
